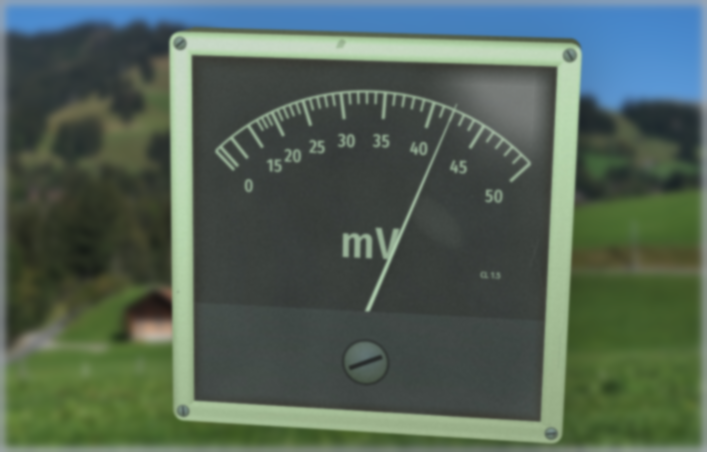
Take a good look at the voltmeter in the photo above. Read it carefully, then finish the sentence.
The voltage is 42 mV
